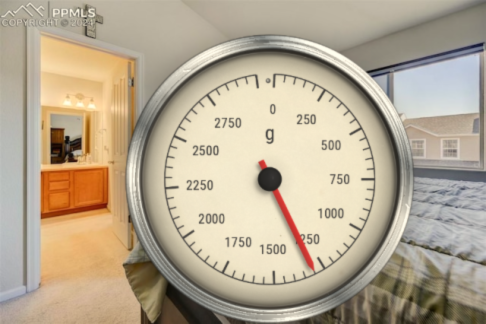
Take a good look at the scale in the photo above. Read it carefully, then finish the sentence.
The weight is 1300 g
